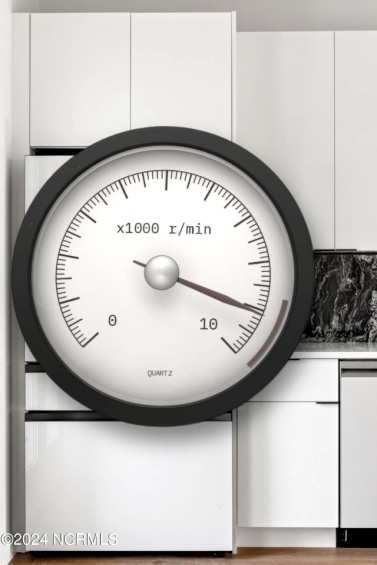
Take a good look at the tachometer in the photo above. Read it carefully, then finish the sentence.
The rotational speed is 9100 rpm
